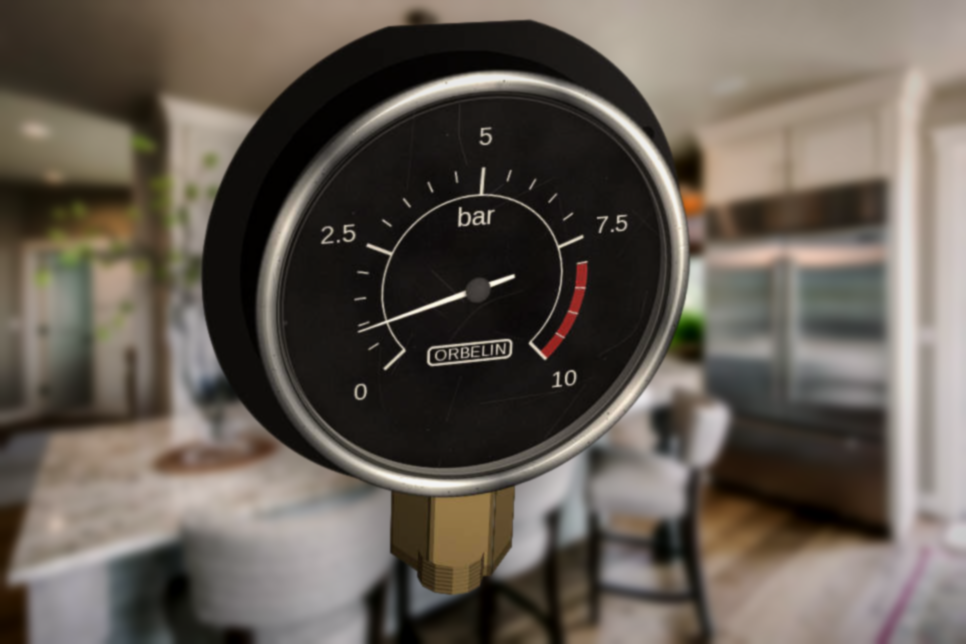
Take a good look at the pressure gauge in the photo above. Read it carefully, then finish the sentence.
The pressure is 1 bar
